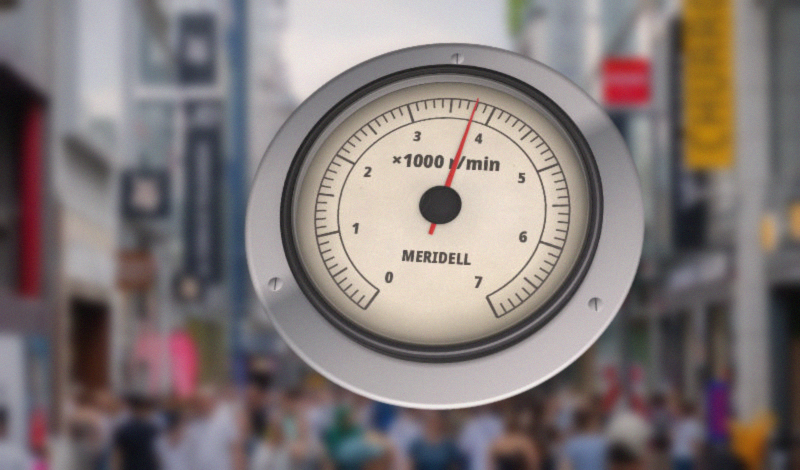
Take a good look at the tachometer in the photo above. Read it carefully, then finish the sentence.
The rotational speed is 3800 rpm
